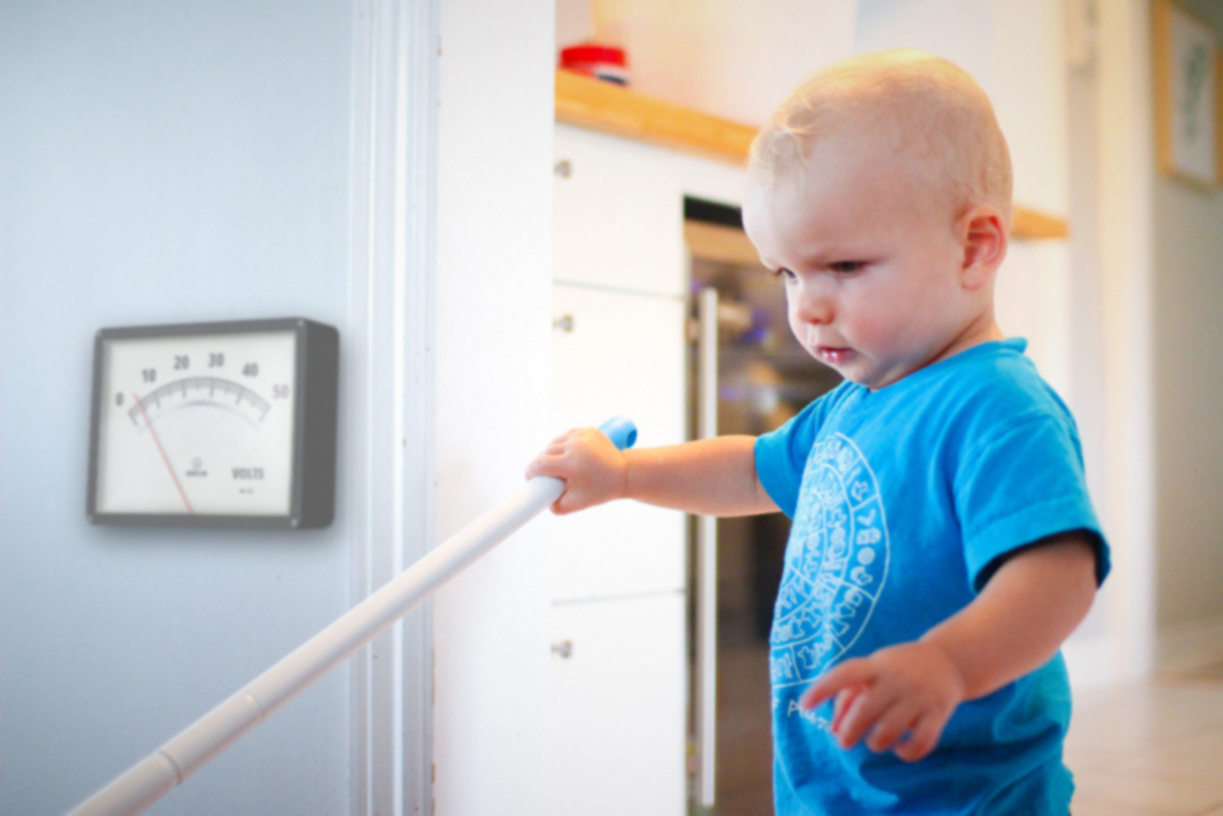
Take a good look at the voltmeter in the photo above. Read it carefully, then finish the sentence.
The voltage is 5 V
